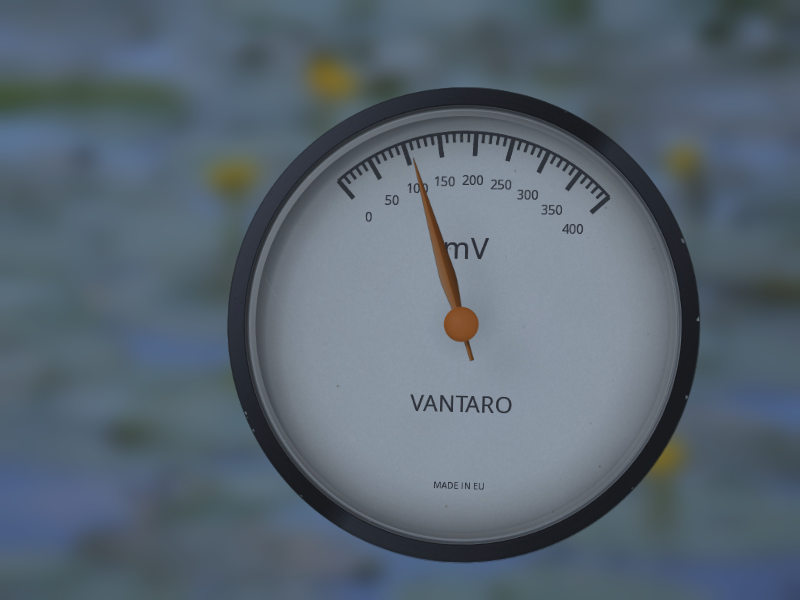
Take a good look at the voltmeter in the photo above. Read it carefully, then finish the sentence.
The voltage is 110 mV
